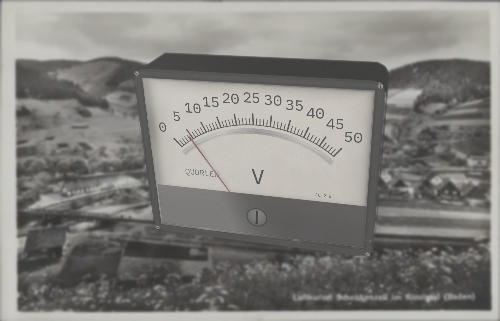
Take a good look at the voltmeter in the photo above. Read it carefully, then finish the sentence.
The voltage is 5 V
